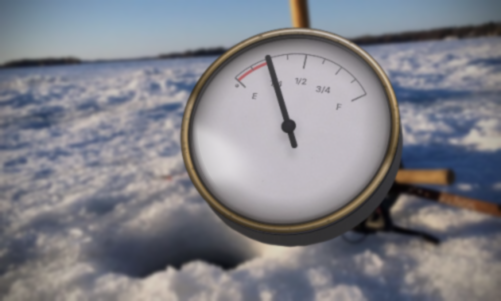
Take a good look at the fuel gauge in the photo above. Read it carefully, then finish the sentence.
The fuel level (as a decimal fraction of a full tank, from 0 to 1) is 0.25
